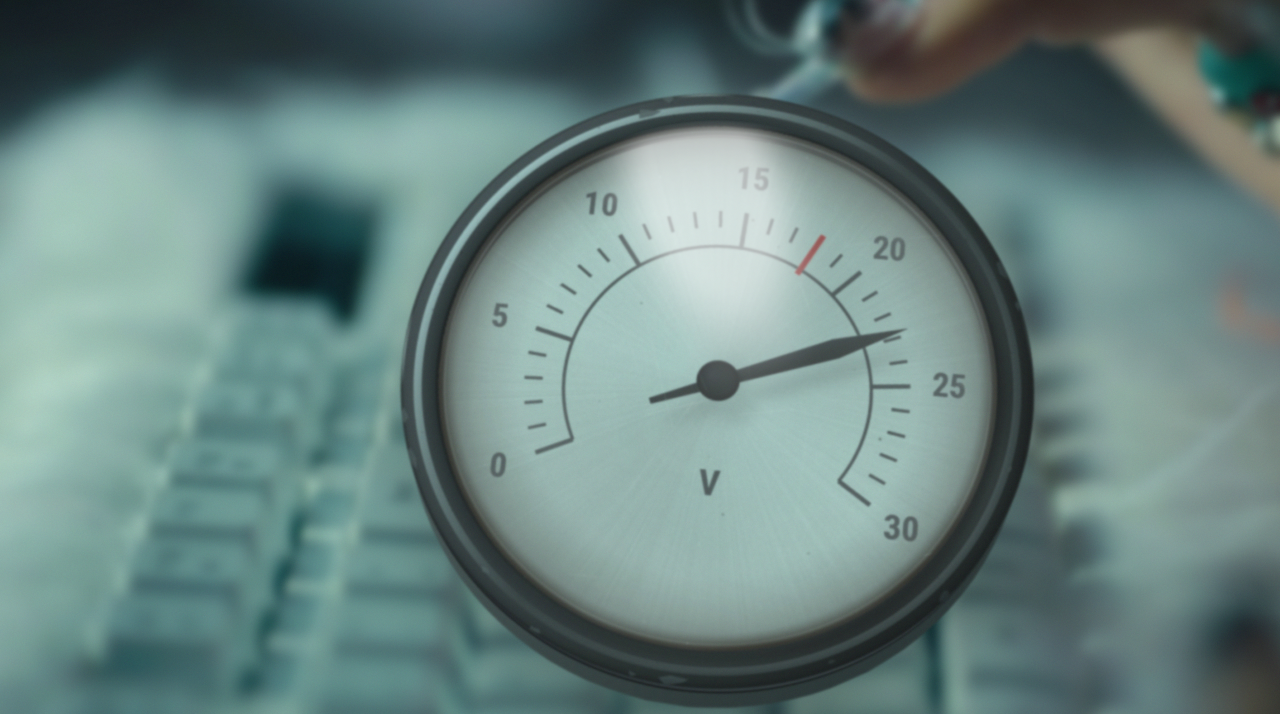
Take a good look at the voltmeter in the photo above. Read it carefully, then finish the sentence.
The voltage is 23 V
